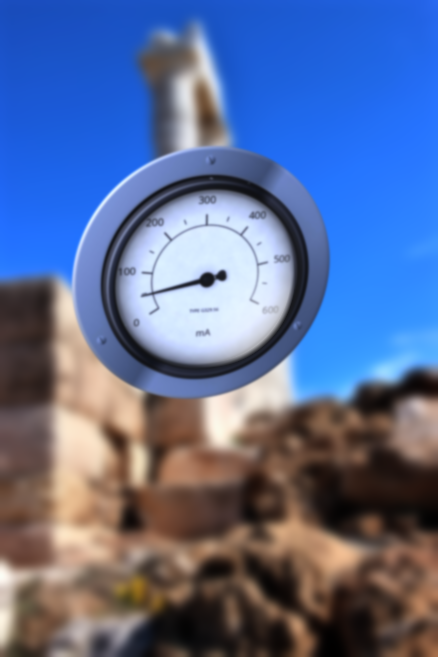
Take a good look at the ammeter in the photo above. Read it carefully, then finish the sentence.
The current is 50 mA
